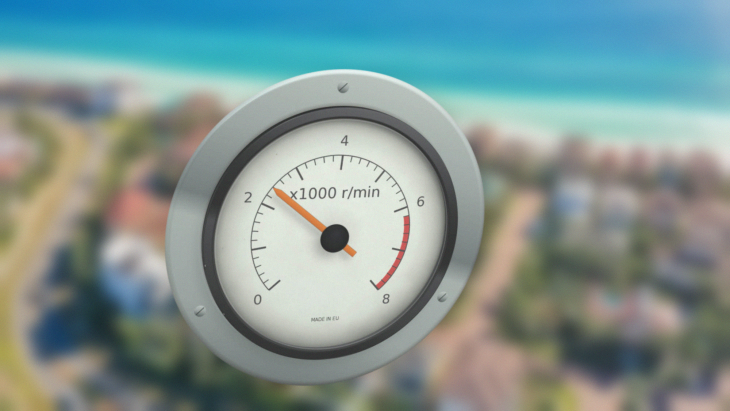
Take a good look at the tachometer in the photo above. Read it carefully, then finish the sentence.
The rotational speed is 2400 rpm
